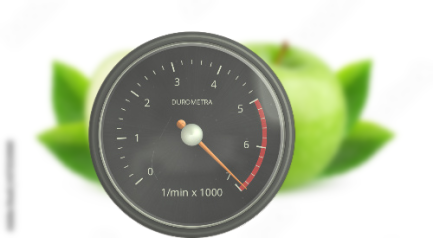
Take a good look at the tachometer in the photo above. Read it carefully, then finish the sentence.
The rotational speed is 6900 rpm
